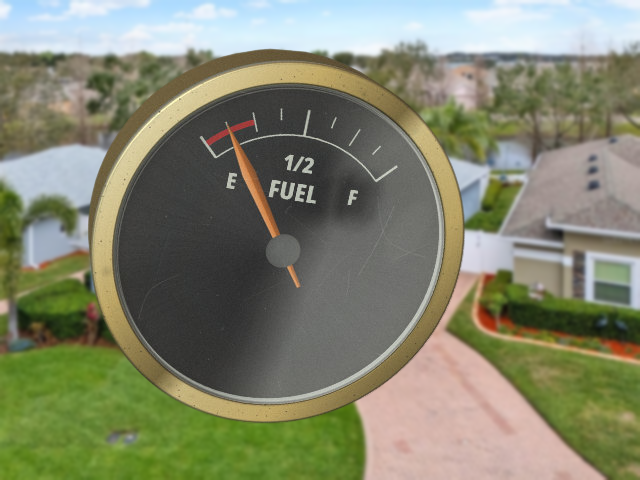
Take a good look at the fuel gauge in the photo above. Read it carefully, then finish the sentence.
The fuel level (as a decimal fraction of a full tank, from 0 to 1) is 0.125
